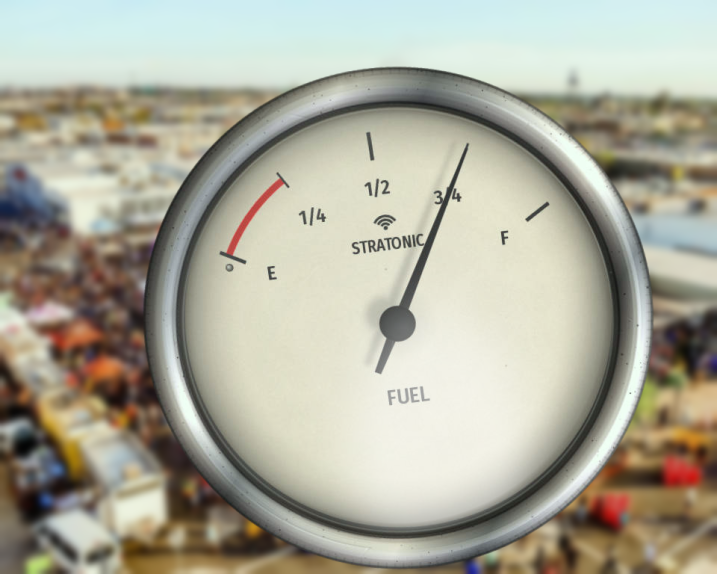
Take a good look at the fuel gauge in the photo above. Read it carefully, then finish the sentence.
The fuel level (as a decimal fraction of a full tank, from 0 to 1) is 0.75
